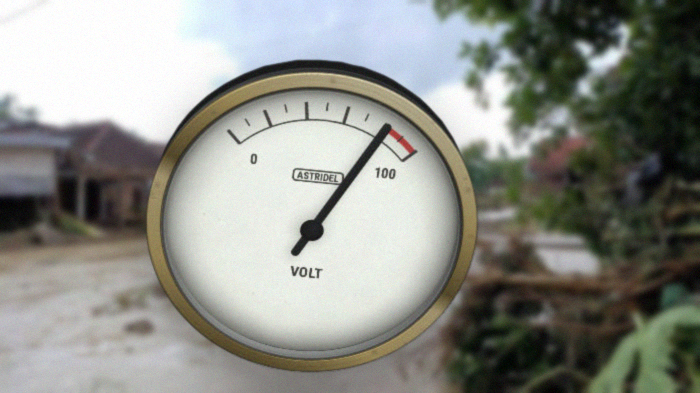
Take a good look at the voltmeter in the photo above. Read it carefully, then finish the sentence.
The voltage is 80 V
